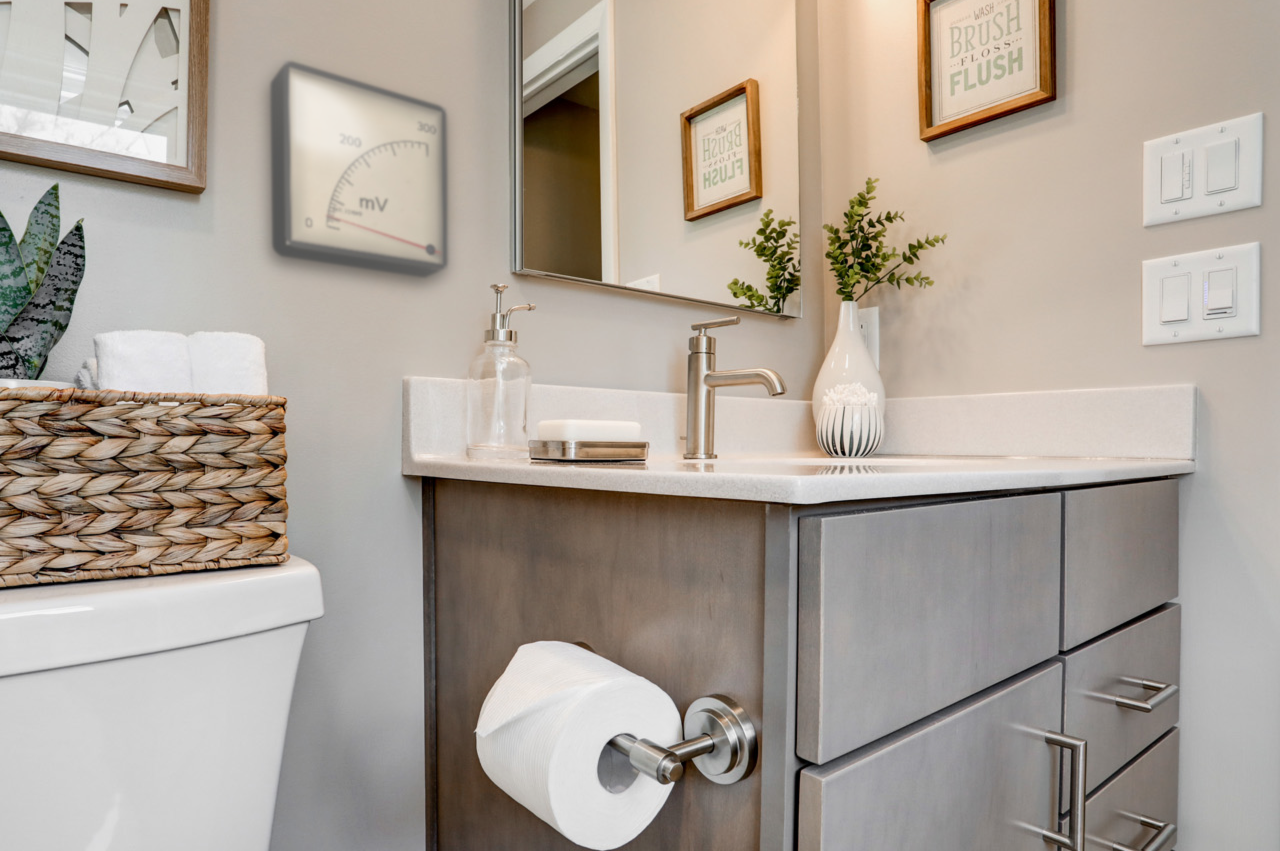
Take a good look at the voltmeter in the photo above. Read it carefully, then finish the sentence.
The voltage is 50 mV
